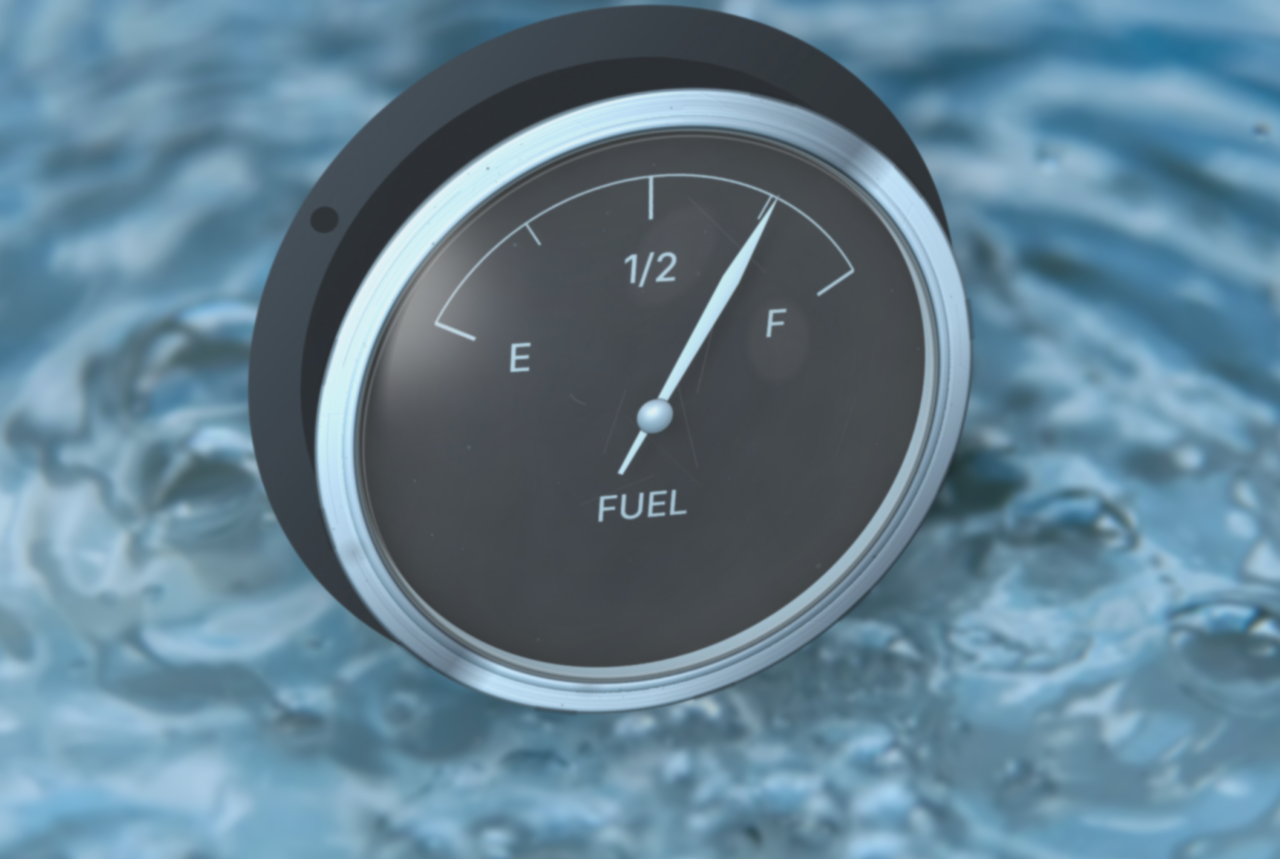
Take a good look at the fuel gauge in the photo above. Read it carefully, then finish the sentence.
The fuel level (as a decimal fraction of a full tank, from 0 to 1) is 0.75
